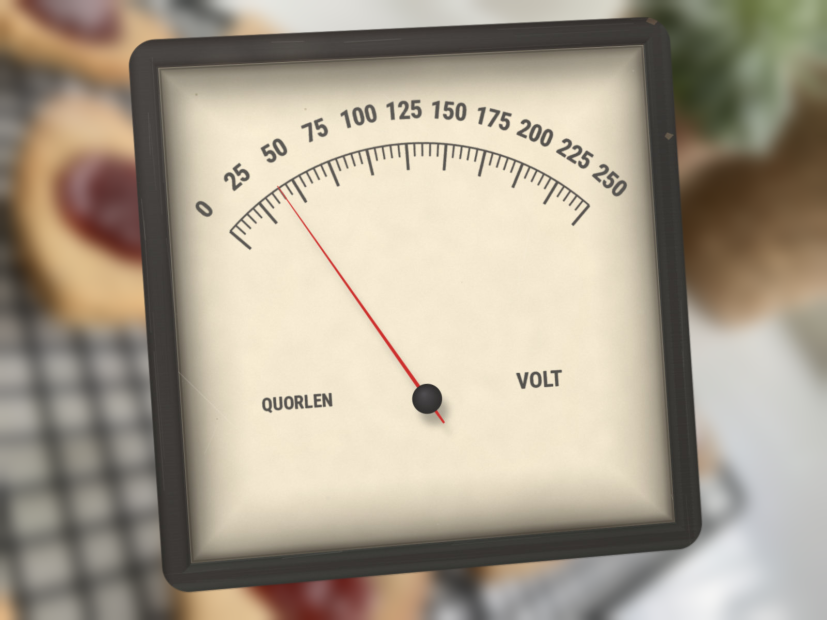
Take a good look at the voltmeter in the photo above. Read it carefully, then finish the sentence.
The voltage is 40 V
